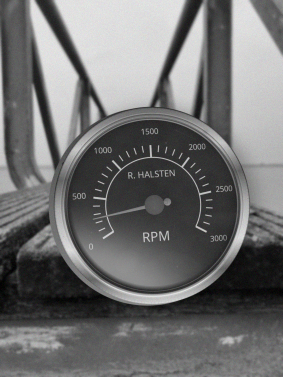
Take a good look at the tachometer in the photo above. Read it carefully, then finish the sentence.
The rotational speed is 250 rpm
